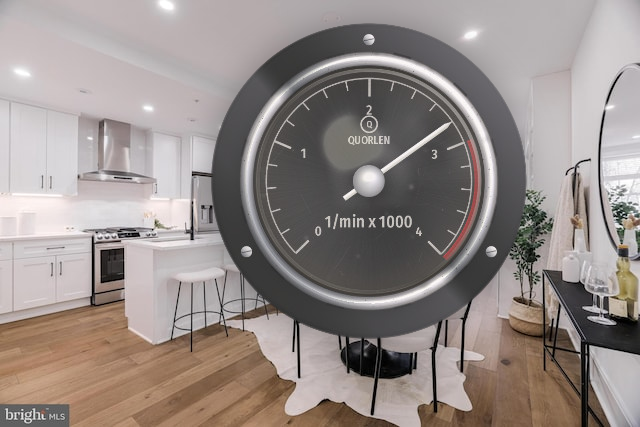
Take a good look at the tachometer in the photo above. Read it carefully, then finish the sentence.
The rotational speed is 2800 rpm
